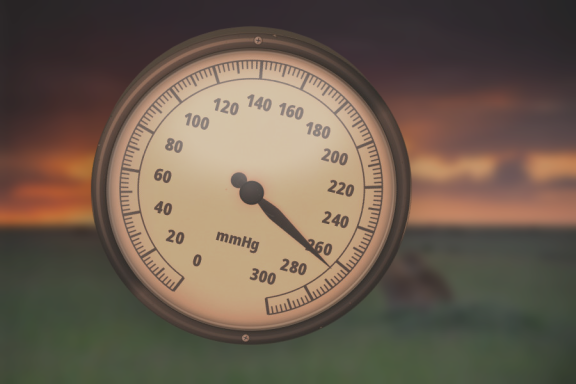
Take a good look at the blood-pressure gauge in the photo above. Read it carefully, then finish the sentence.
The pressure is 264 mmHg
